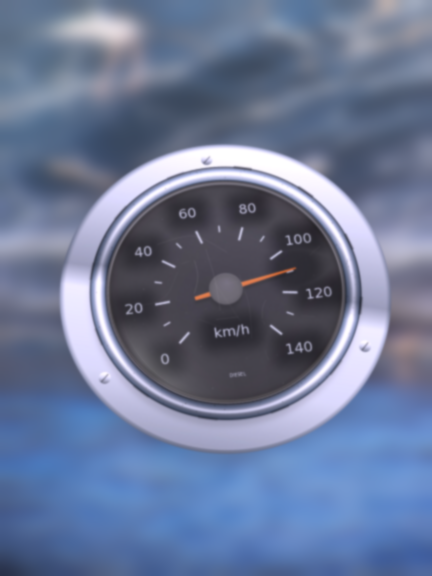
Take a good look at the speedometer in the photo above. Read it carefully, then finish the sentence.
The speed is 110 km/h
